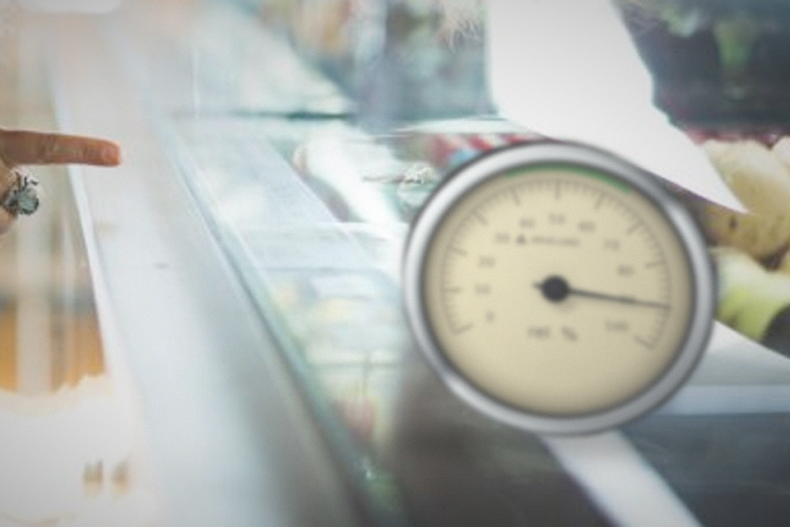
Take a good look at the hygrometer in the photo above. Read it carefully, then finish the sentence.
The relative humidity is 90 %
